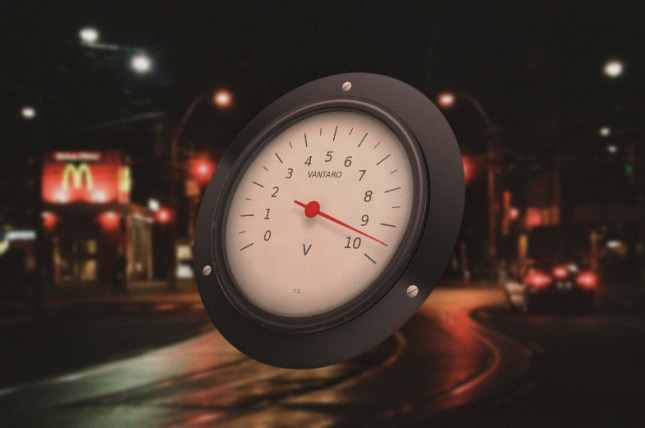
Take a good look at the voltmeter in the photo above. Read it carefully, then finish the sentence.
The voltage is 9.5 V
